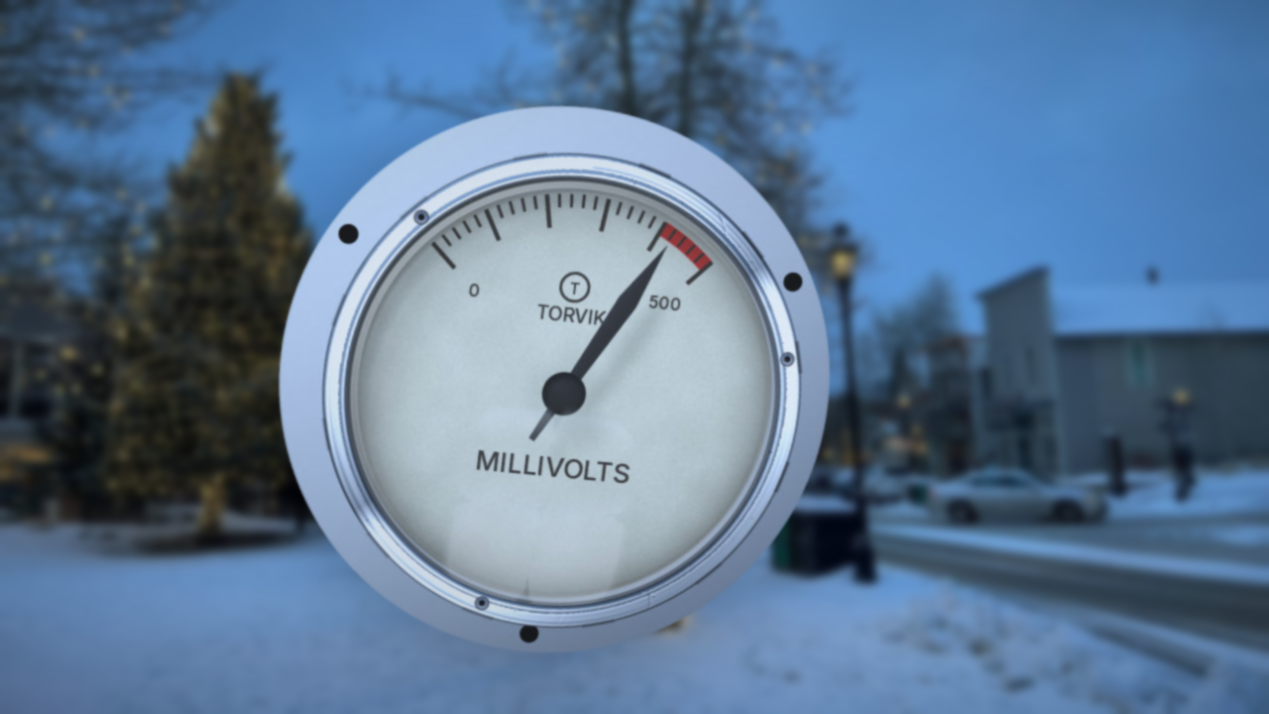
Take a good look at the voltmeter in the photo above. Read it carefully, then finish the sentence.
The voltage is 420 mV
